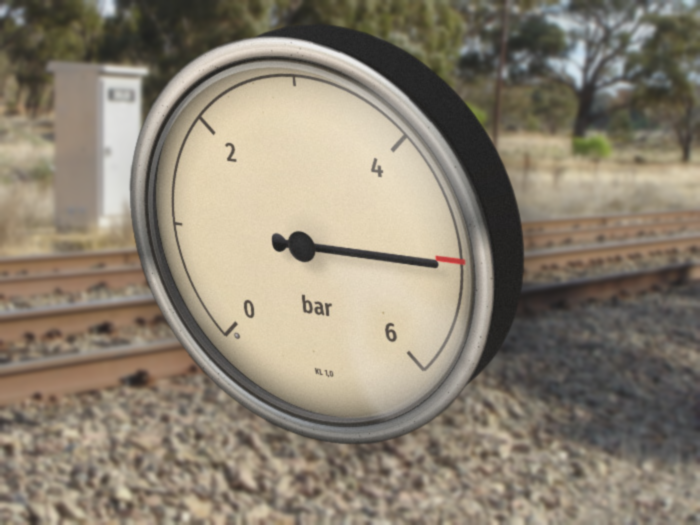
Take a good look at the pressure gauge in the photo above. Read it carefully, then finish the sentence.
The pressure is 5 bar
